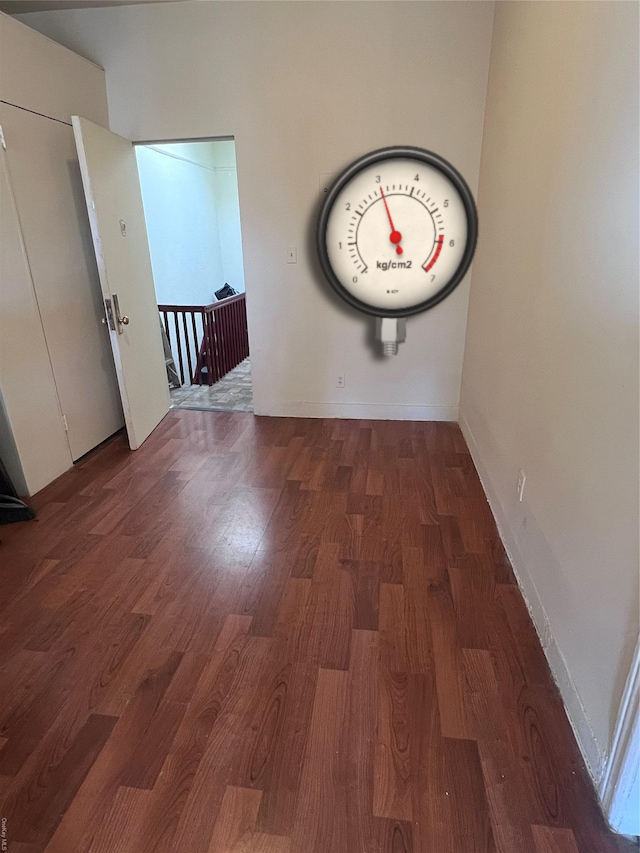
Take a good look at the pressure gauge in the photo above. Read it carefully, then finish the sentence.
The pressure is 3 kg/cm²
